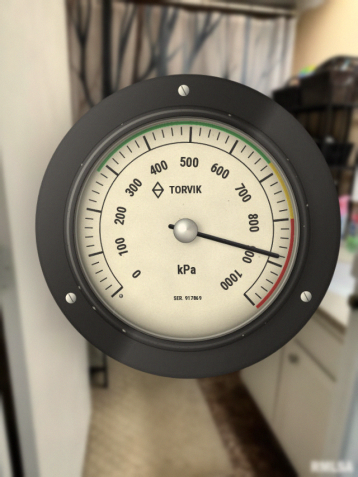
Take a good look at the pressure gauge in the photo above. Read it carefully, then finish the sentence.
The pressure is 880 kPa
